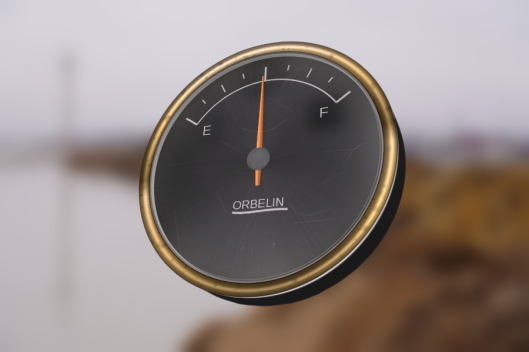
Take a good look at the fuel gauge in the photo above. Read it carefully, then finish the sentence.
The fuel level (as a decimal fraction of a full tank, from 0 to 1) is 0.5
